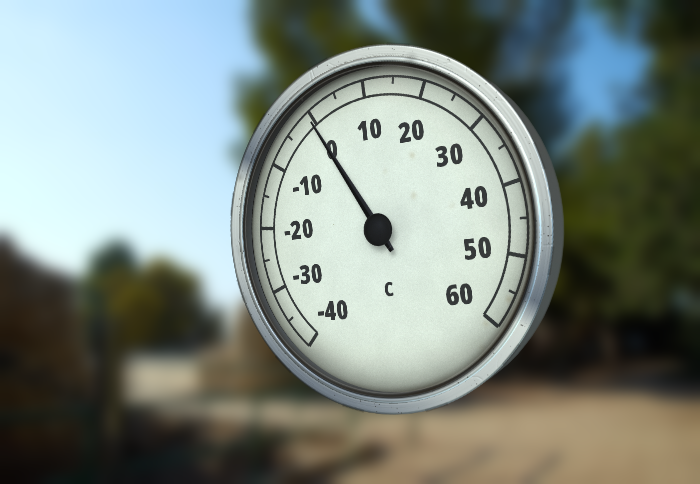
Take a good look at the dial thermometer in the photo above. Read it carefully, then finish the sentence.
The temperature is 0 °C
